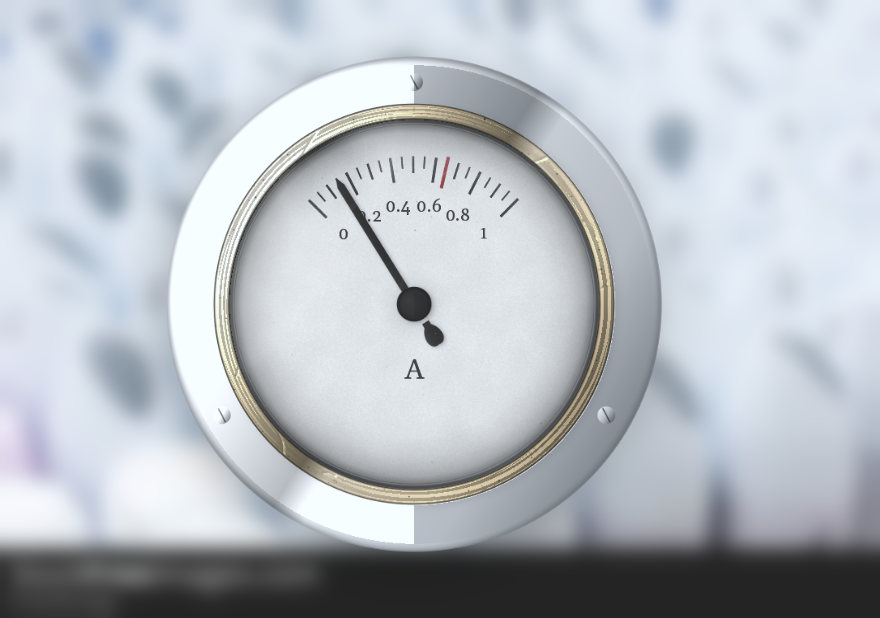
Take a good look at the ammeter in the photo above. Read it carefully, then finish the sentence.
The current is 0.15 A
